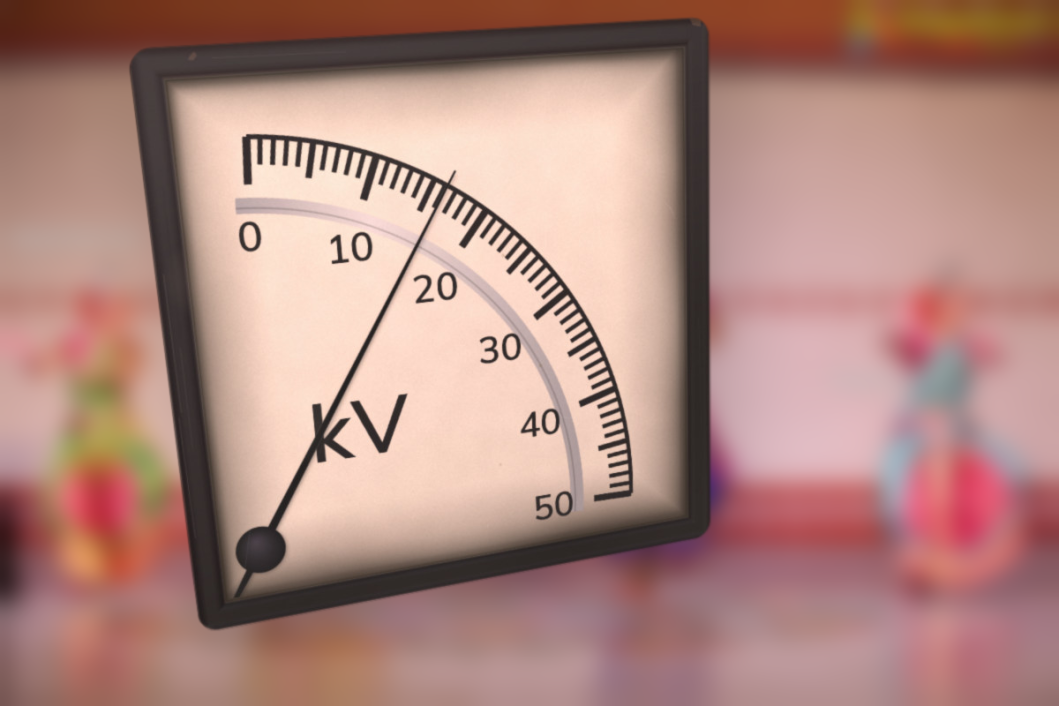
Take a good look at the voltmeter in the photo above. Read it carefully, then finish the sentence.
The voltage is 16 kV
